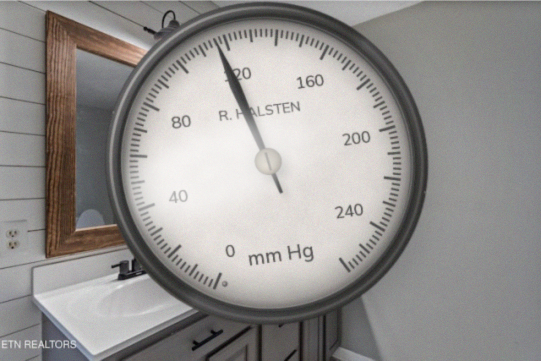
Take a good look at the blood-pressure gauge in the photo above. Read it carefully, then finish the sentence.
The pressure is 116 mmHg
